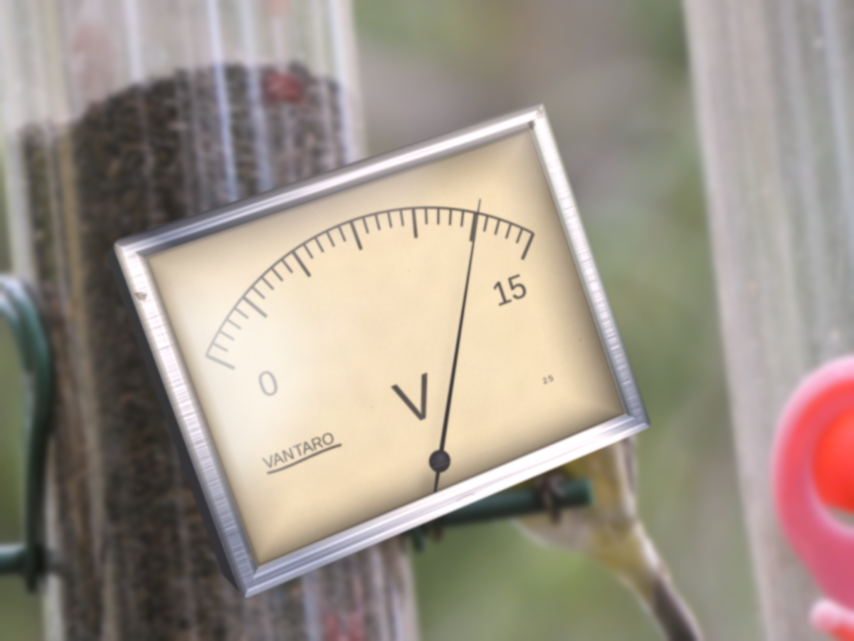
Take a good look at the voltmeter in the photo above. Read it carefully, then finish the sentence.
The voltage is 12.5 V
